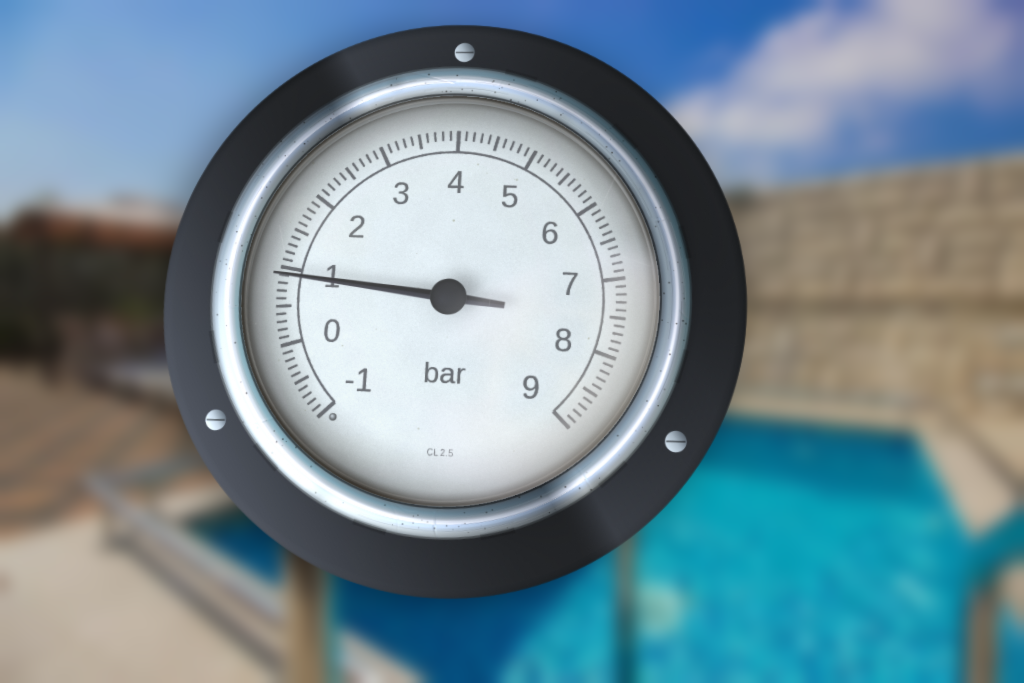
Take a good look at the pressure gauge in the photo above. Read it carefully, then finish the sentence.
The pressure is 0.9 bar
